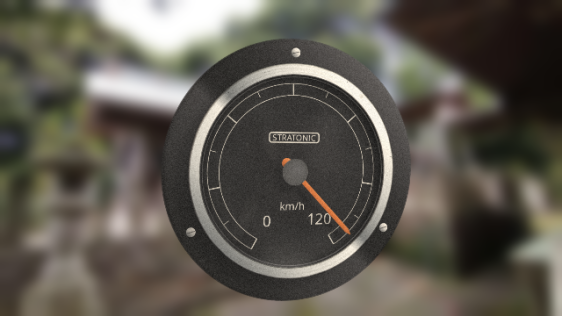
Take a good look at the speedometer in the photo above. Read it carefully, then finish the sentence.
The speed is 115 km/h
